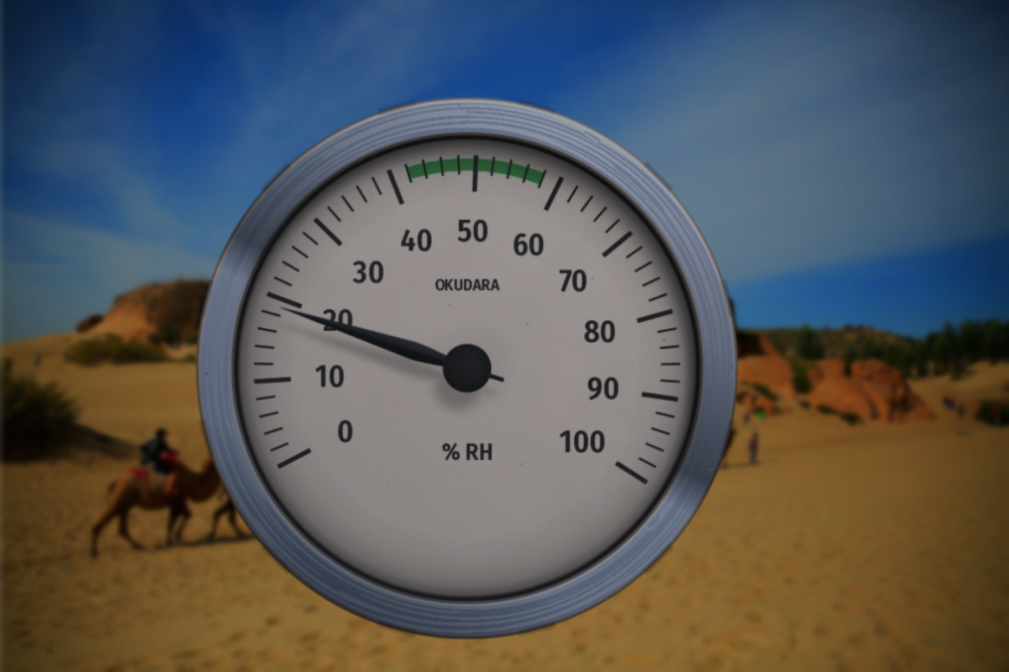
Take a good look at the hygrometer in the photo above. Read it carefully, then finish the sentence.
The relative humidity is 19 %
